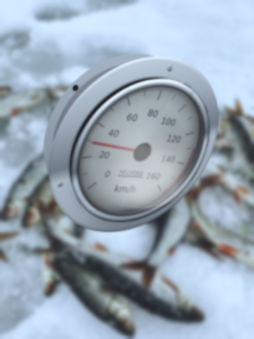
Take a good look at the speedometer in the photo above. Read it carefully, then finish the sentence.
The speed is 30 km/h
